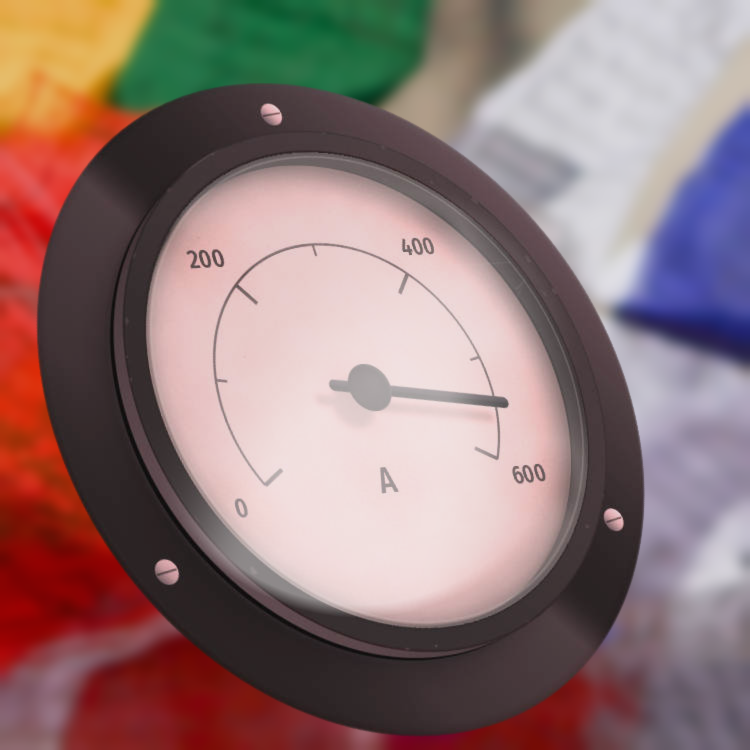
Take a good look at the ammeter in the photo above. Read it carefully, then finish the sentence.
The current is 550 A
